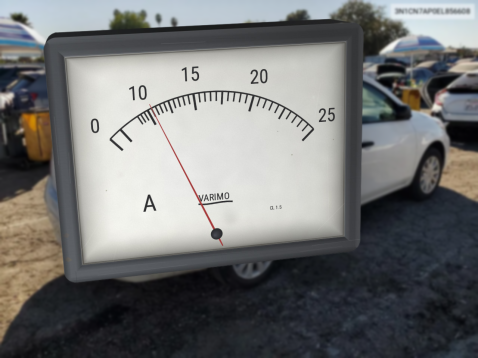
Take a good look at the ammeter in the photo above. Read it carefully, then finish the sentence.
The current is 10.5 A
